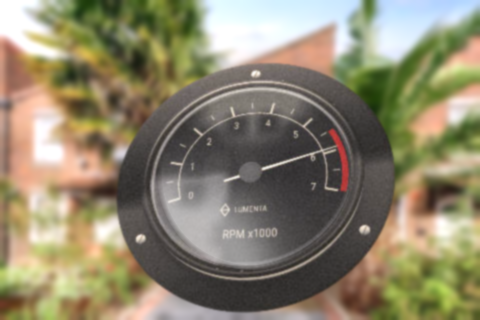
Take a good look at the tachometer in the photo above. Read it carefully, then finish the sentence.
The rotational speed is 6000 rpm
